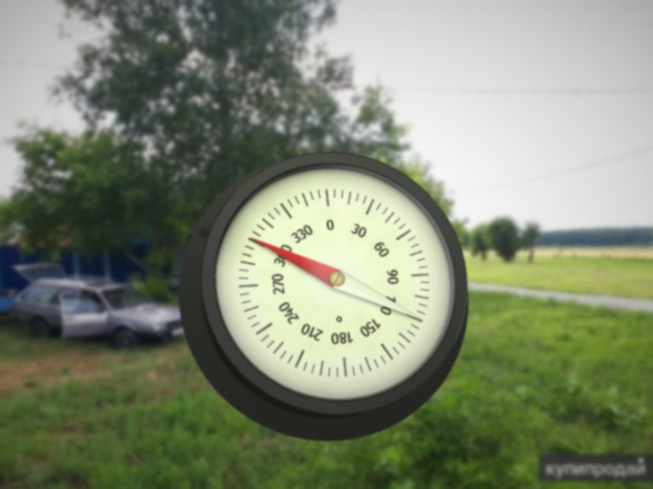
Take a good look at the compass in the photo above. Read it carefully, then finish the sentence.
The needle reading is 300 °
